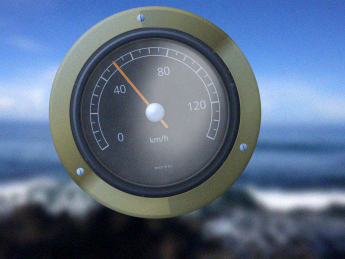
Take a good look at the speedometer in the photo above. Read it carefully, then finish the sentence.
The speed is 50 km/h
